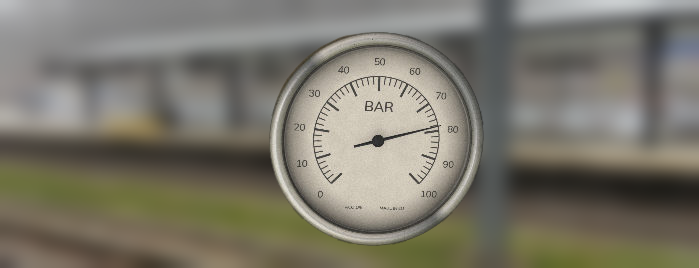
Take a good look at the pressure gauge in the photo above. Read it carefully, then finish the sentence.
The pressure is 78 bar
